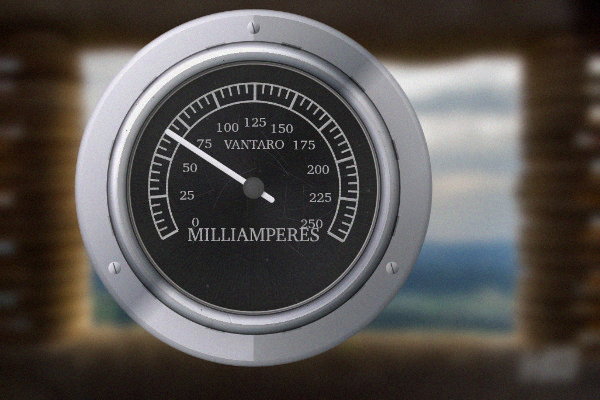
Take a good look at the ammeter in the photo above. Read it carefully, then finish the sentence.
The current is 65 mA
